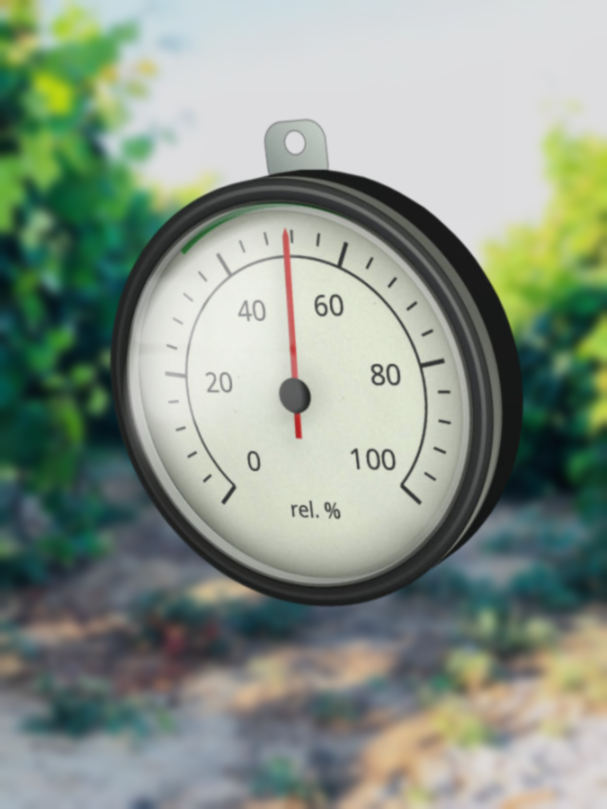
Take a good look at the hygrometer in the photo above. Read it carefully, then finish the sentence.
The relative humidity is 52 %
